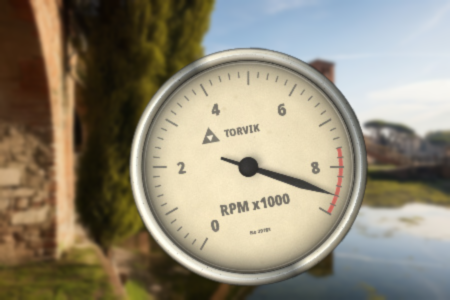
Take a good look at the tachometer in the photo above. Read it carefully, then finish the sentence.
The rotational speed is 8600 rpm
